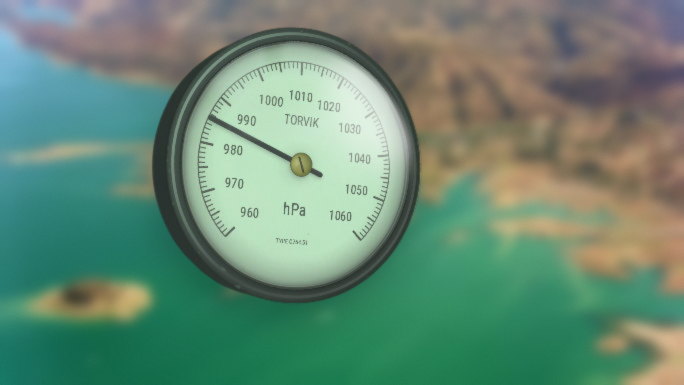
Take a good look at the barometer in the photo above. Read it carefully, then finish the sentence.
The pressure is 985 hPa
